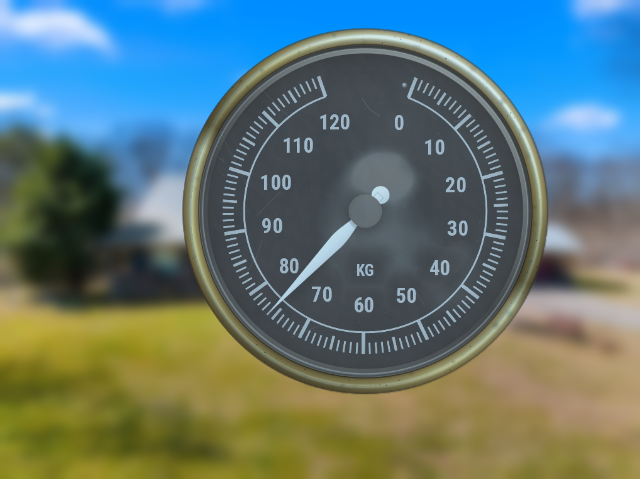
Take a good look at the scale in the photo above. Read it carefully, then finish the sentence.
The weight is 76 kg
